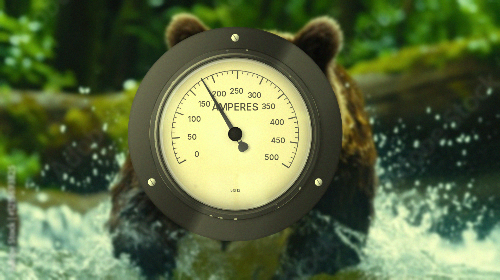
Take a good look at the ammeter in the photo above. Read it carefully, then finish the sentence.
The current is 180 A
